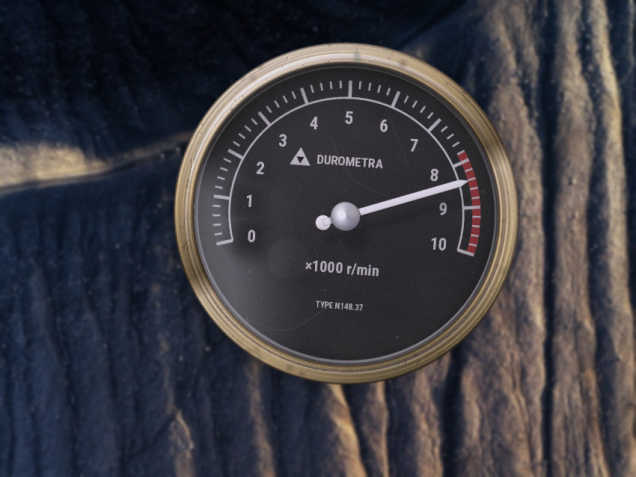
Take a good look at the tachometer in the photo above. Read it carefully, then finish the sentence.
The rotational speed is 8400 rpm
